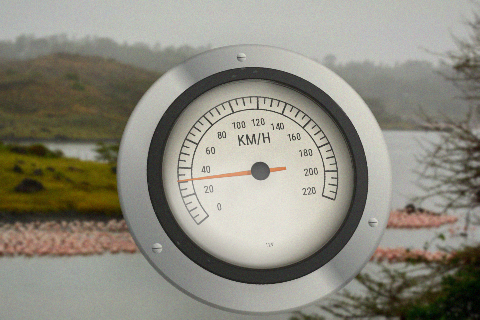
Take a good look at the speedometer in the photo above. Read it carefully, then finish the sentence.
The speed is 30 km/h
